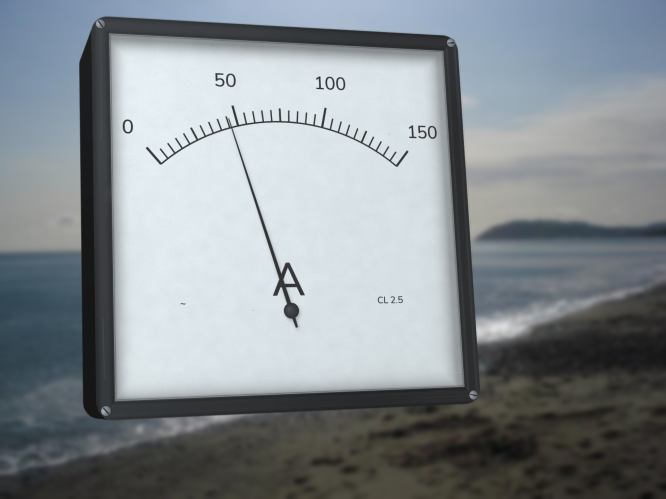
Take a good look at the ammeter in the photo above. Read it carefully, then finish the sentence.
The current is 45 A
